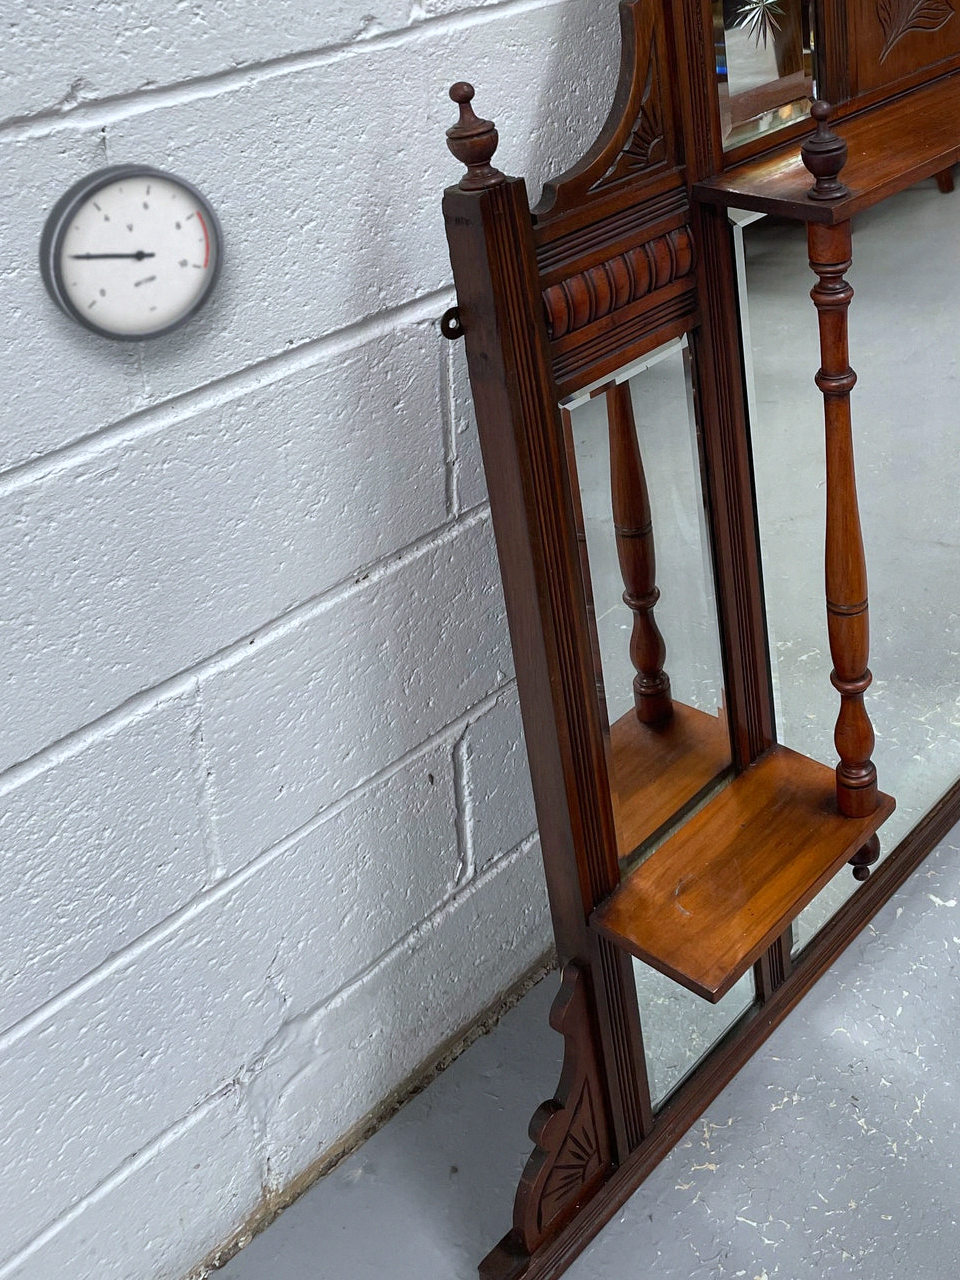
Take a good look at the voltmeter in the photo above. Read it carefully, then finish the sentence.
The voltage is 2 V
